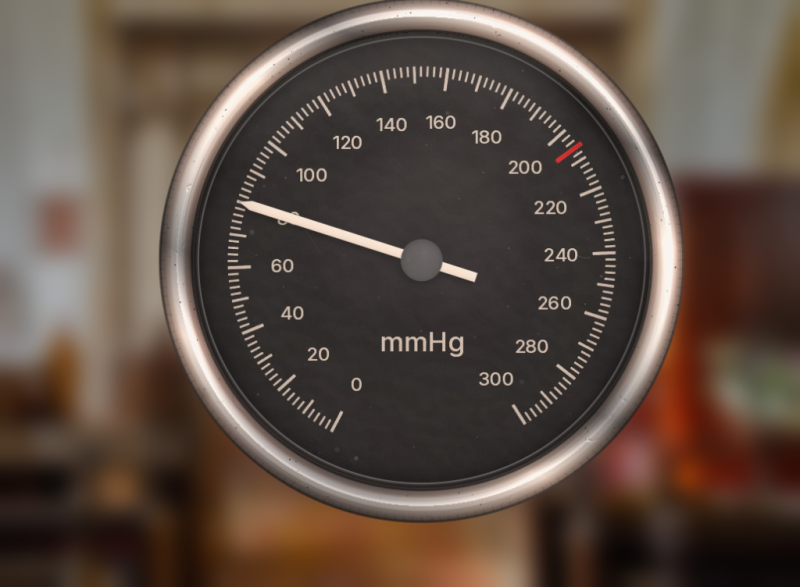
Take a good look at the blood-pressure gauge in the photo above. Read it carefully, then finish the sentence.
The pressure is 80 mmHg
